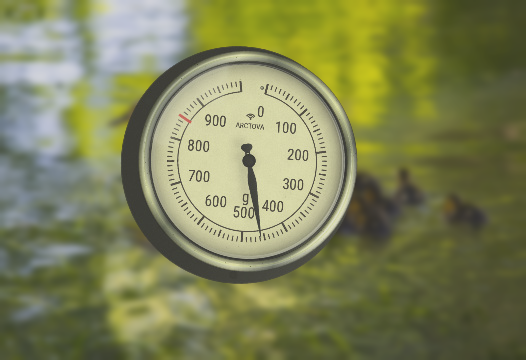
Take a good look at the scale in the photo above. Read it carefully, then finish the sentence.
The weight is 460 g
